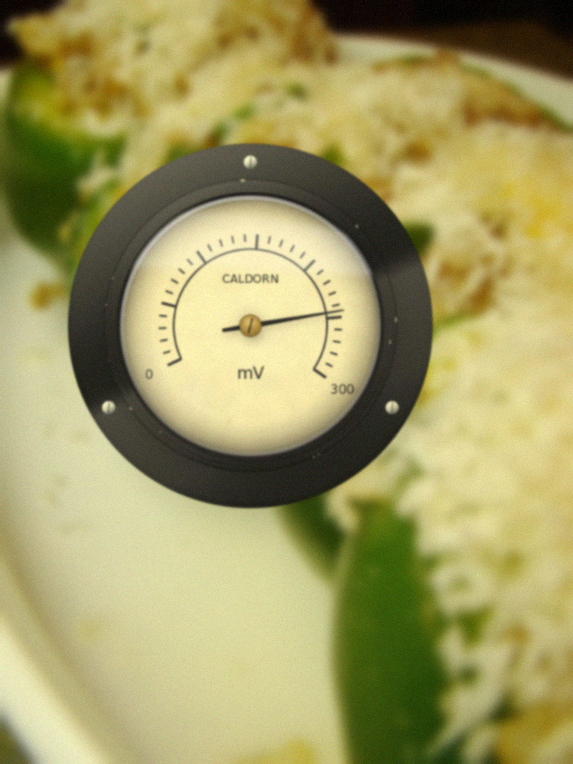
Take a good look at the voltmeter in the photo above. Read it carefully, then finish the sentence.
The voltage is 245 mV
